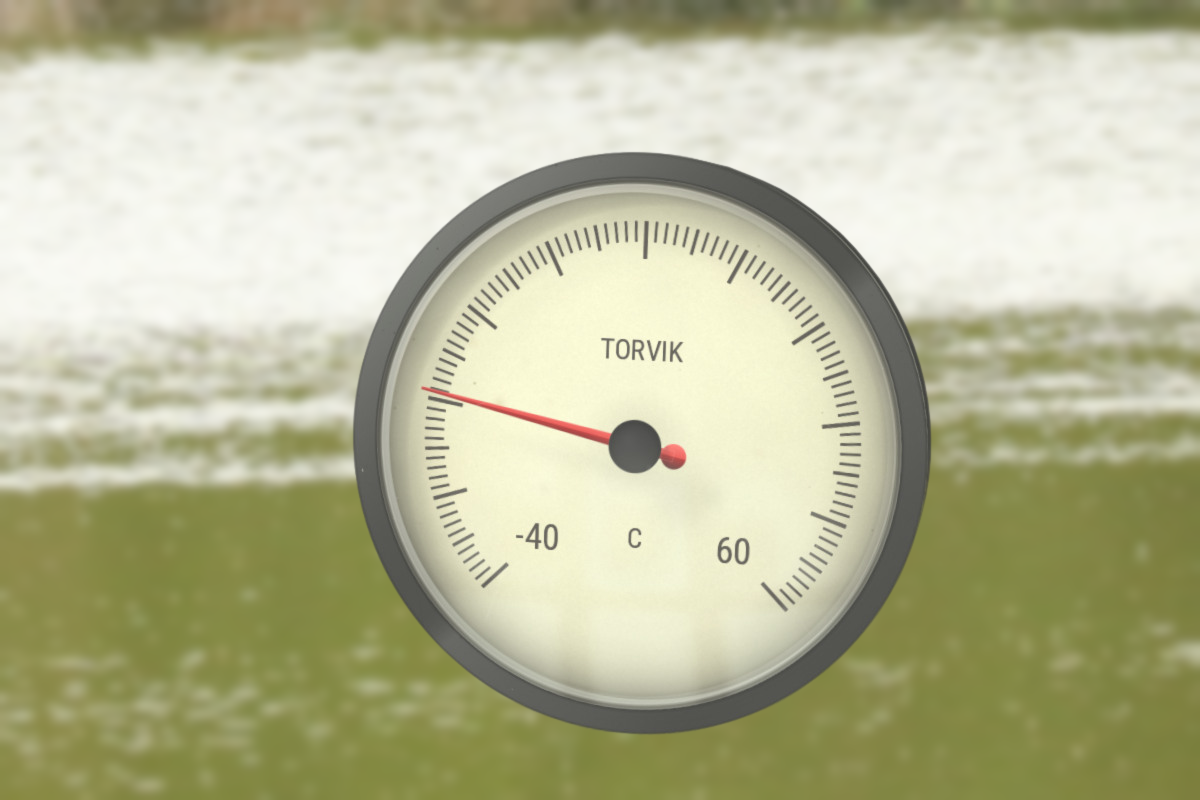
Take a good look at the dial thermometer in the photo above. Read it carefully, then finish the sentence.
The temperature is -19 °C
